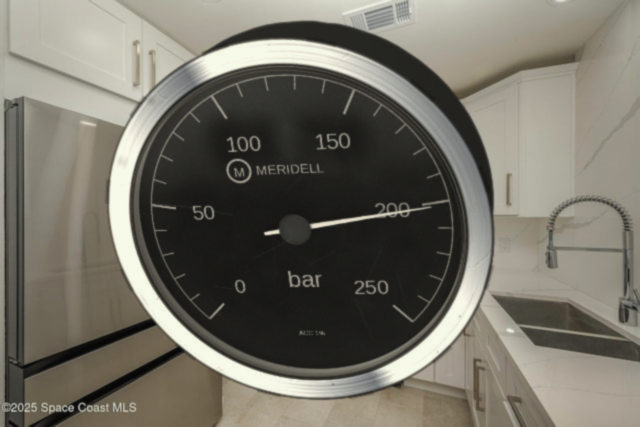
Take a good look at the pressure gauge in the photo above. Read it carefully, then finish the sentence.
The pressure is 200 bar
